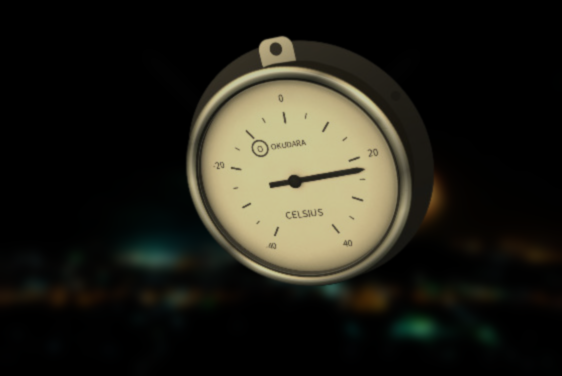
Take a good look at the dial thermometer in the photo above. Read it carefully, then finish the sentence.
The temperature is 22.5 °C
